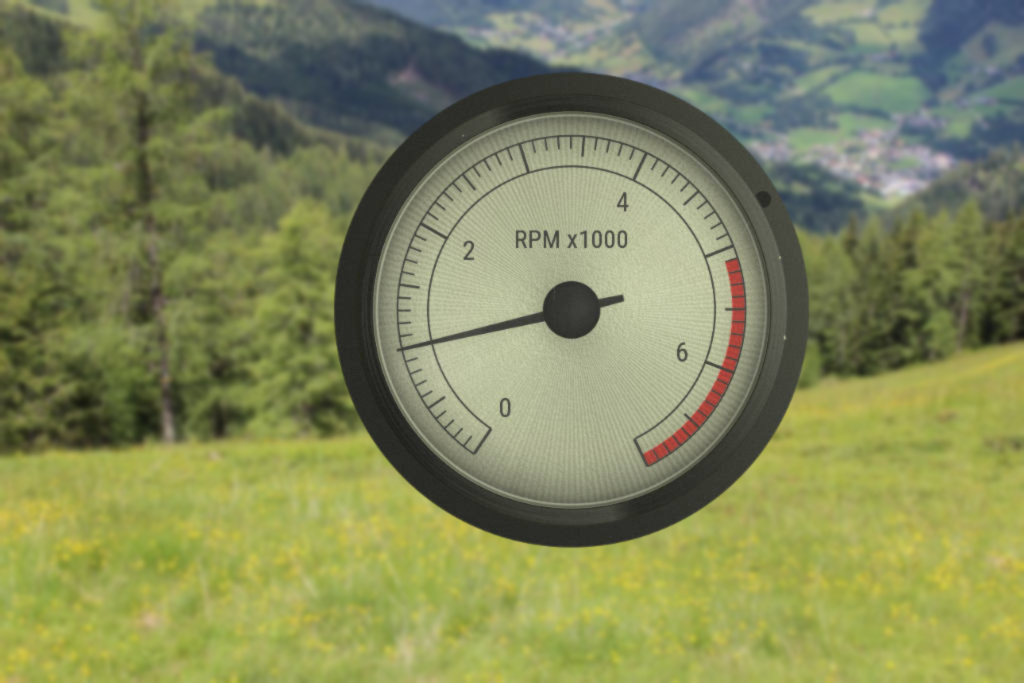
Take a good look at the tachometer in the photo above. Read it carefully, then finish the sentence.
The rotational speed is 1000 rpm
